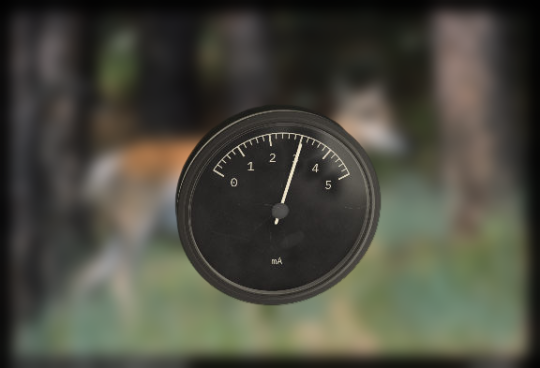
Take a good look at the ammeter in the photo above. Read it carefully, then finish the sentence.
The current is 3 mA
